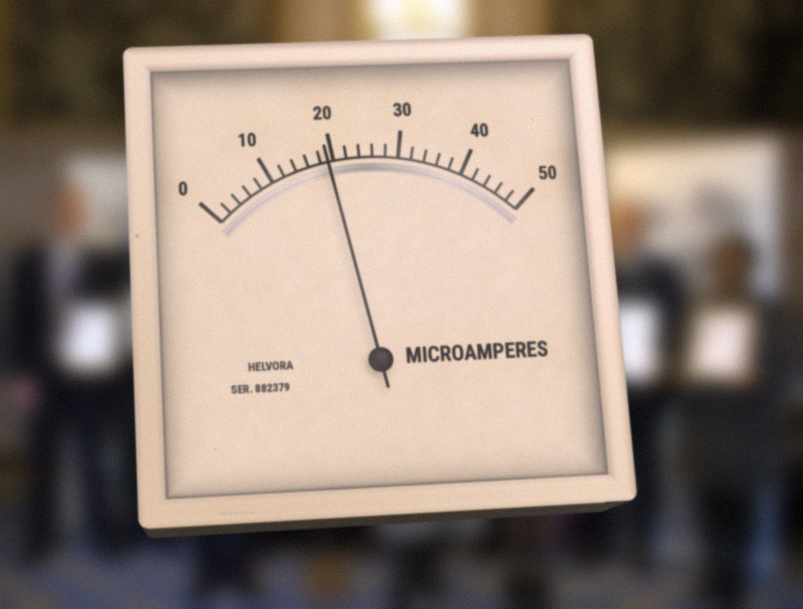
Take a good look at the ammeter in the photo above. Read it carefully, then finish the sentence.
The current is 19 µA
